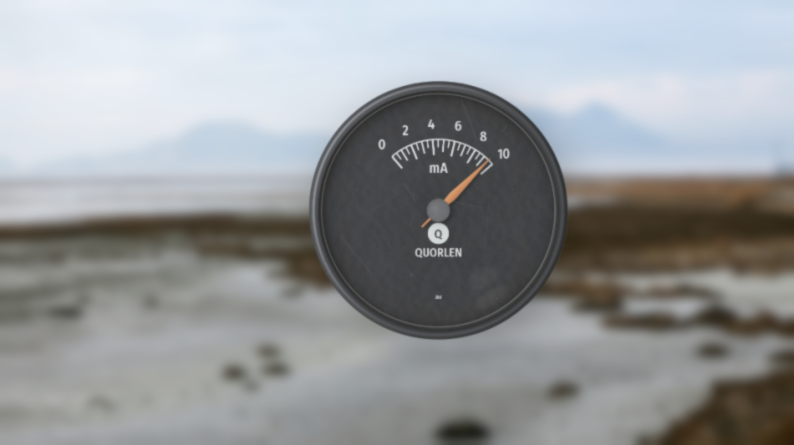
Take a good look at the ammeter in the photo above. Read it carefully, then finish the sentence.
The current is 9.5 mA
